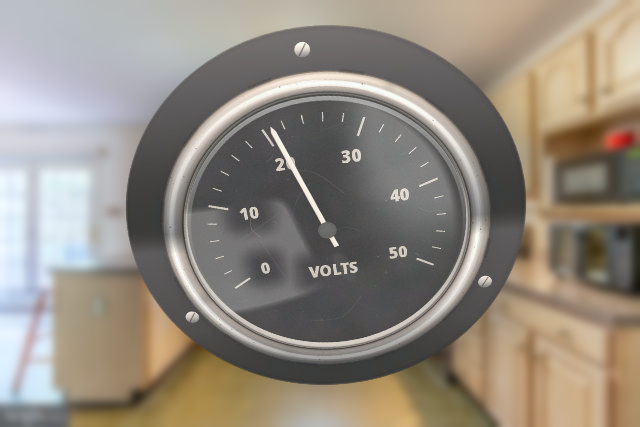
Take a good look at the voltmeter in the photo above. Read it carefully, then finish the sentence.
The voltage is 21 V
